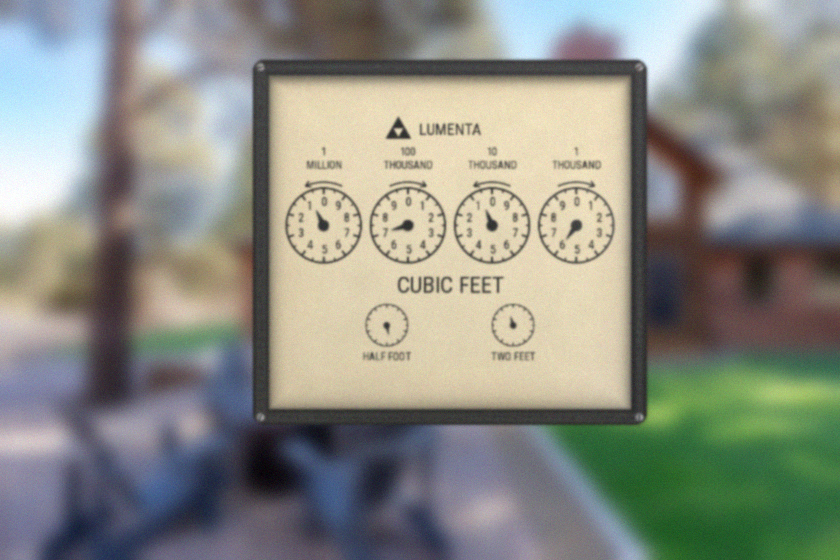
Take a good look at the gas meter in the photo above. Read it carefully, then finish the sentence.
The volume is 70600 ft³
